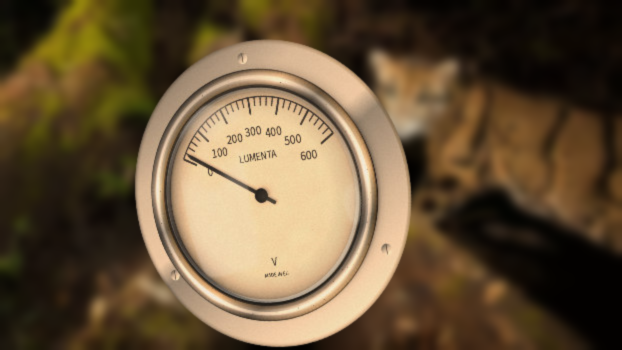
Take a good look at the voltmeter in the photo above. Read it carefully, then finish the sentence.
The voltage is 20 V
